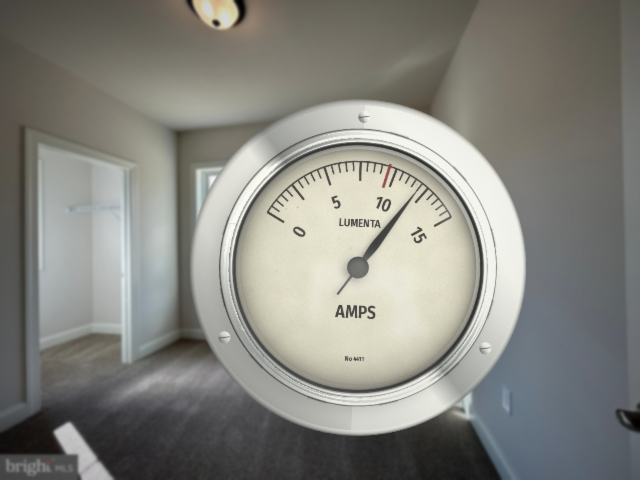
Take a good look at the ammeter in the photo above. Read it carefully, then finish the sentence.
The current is 12 A
